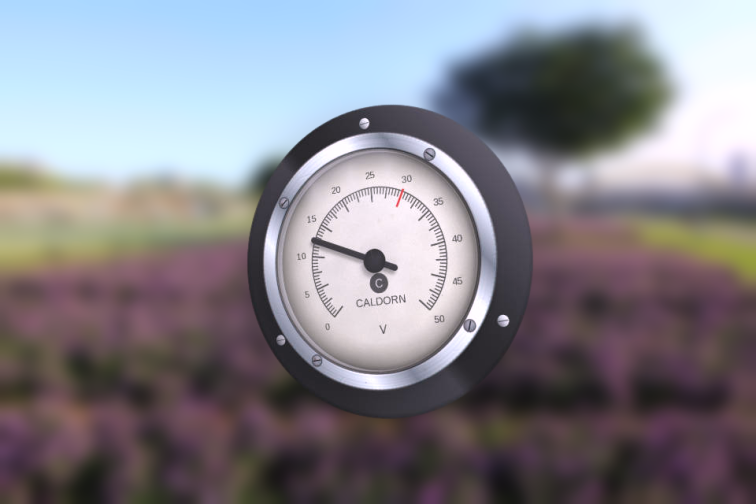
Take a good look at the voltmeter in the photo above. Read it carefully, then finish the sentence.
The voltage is 12.5 V
